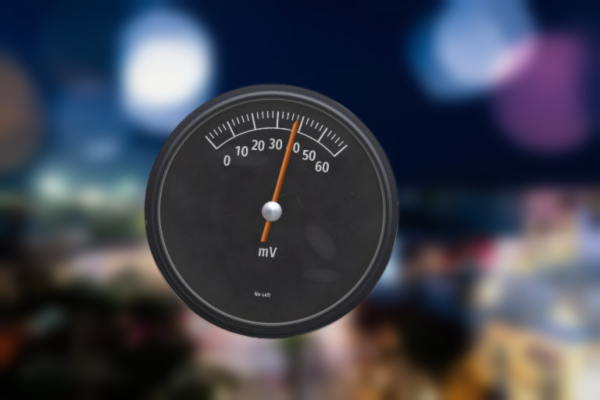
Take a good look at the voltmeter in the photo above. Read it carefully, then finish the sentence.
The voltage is 38 mV
